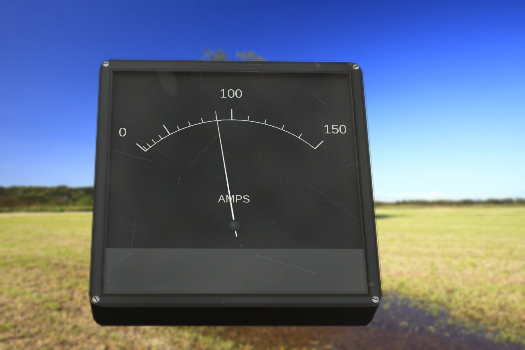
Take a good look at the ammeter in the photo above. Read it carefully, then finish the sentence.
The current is 90 A
